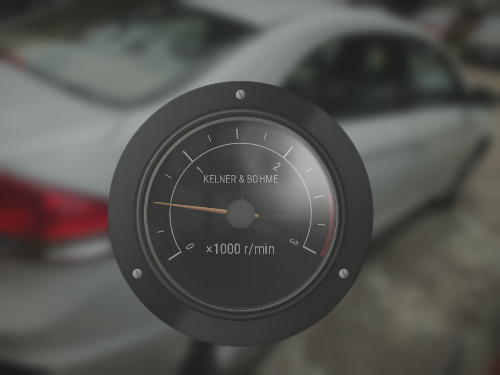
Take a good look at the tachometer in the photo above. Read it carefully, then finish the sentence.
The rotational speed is 500 rpm
